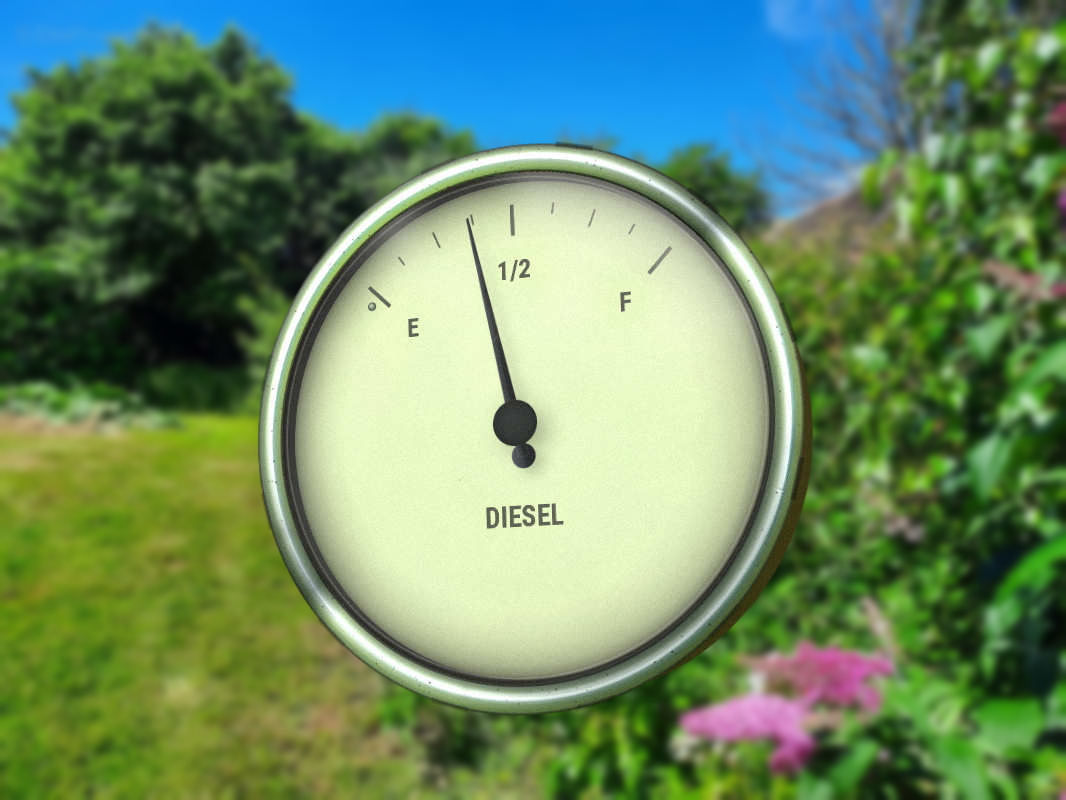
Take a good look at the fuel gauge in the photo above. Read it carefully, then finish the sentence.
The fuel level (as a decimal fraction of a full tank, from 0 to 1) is 0.375
